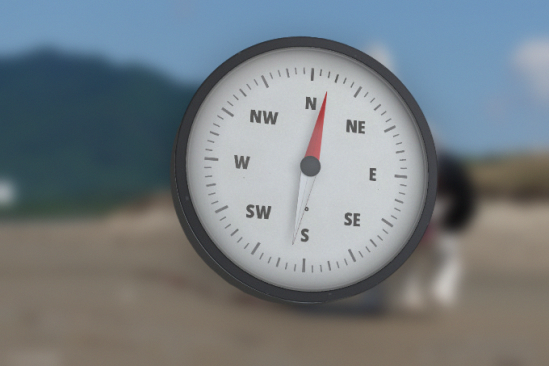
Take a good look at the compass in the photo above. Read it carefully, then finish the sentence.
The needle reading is 10 °
